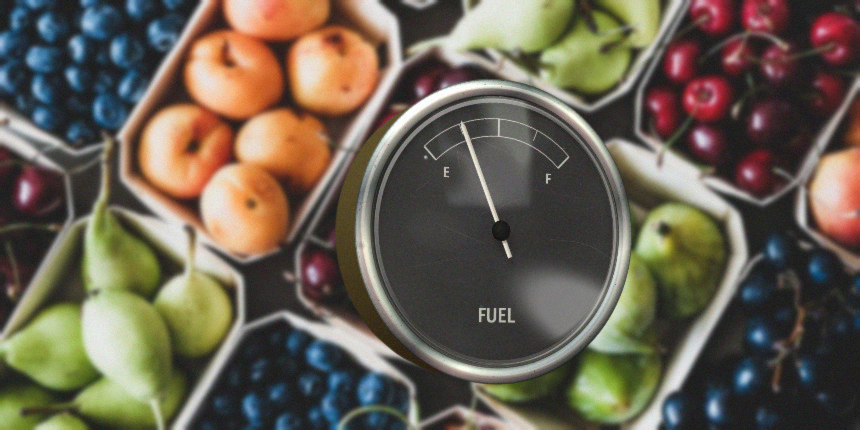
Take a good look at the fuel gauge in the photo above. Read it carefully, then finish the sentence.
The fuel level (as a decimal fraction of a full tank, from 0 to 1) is 0.25
